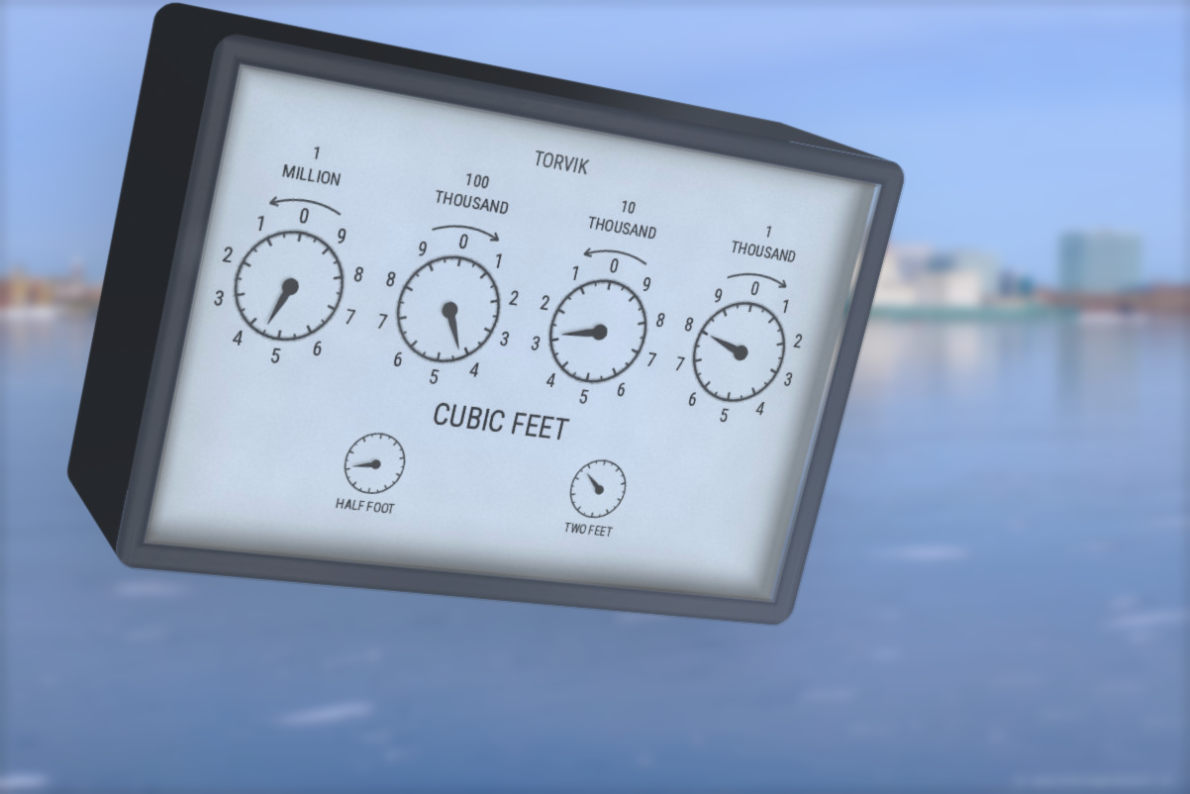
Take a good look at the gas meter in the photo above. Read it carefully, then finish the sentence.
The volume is 442800 ft³
